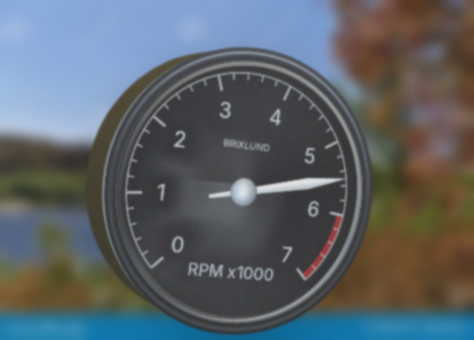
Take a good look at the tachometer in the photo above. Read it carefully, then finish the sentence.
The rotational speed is 5500 rpm
